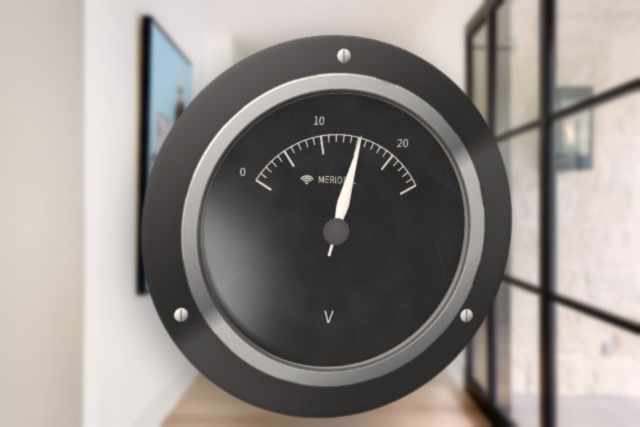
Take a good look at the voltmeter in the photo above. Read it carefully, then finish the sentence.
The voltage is 15 V
